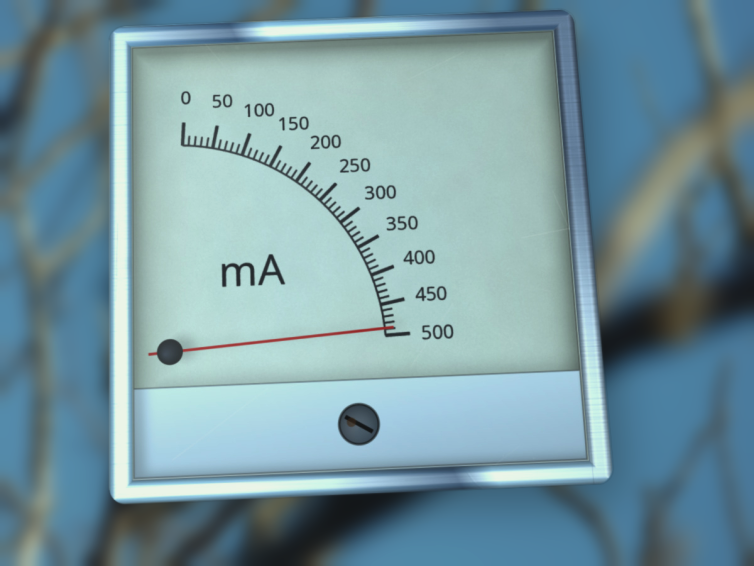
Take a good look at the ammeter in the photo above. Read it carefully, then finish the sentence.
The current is 490 mA
